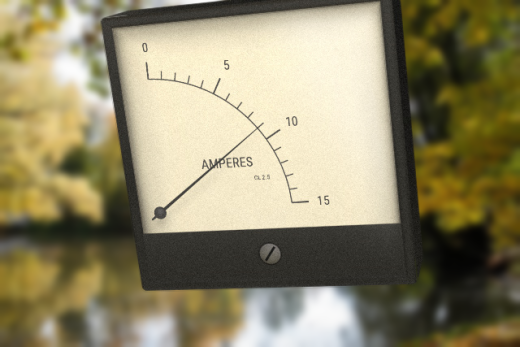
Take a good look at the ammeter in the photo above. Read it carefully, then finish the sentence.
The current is 9 A
